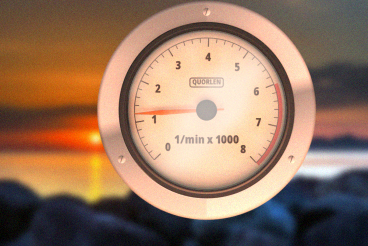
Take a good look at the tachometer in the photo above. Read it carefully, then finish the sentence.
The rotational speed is 1200 rpm
